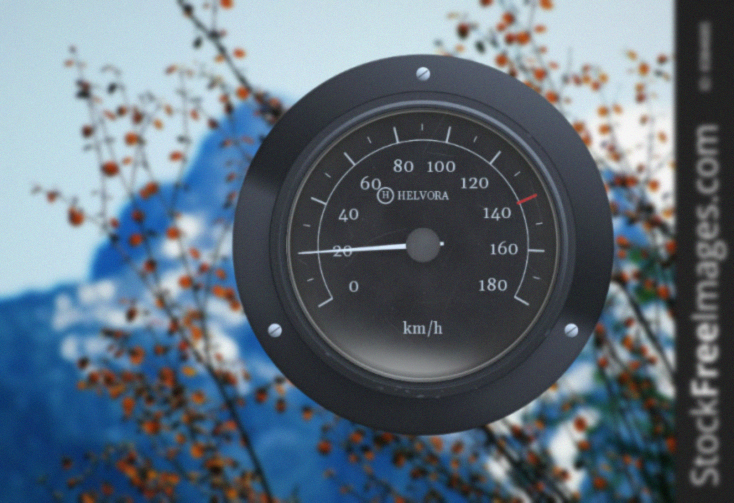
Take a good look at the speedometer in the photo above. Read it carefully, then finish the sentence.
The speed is 20 km/h
